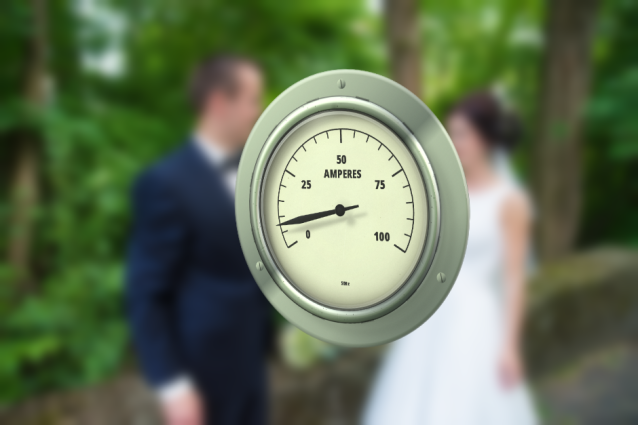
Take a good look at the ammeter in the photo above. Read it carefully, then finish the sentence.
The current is 7.5 A
